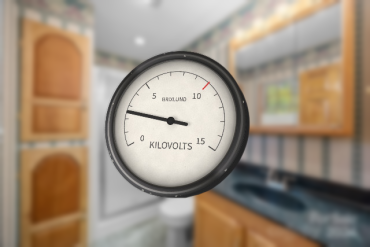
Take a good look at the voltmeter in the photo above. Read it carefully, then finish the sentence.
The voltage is 2.5 kV
